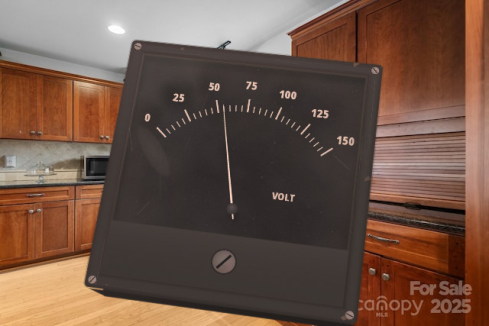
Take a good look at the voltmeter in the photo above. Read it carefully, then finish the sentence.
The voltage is 55 V
